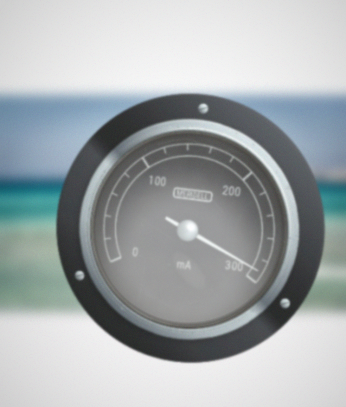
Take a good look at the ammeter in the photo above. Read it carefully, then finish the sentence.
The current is 290 mA
